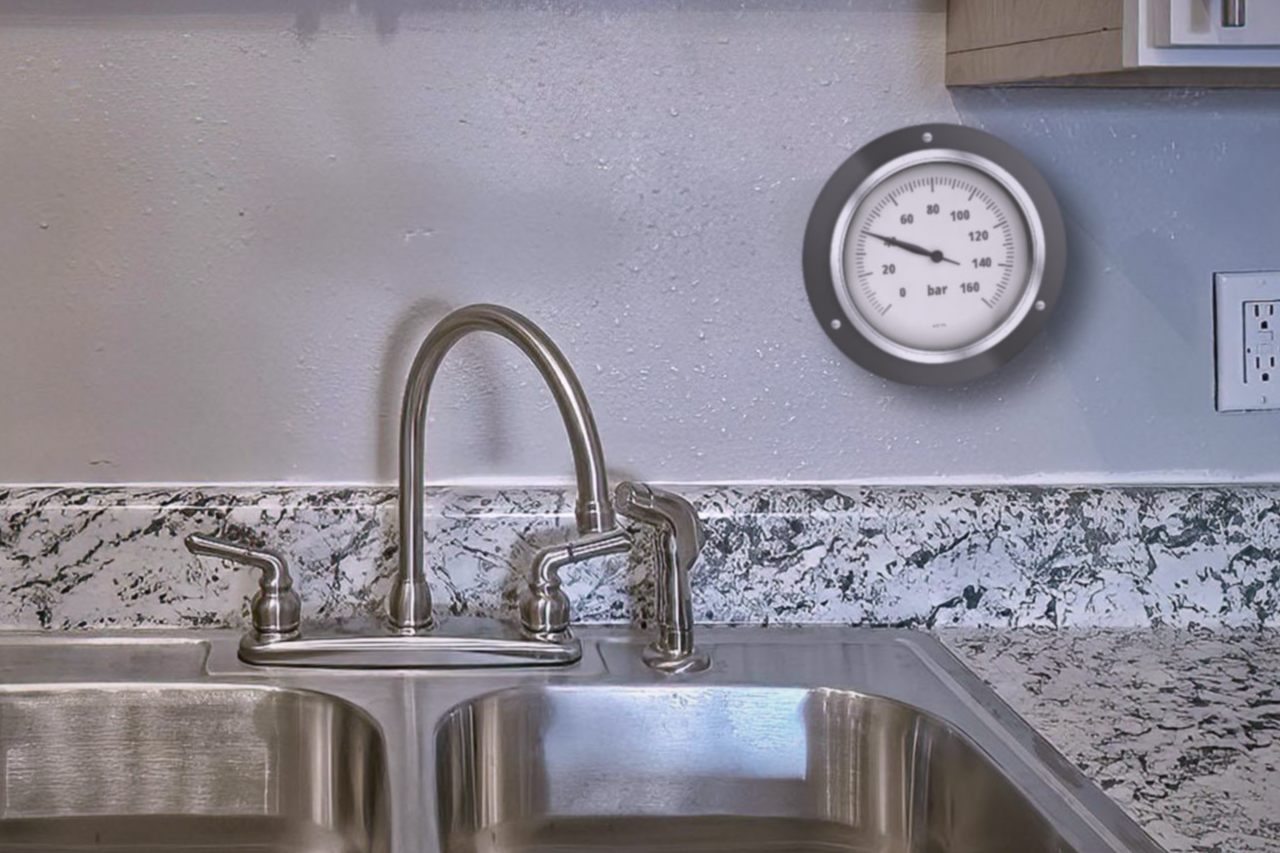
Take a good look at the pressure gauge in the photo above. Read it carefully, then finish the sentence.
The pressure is 40 bar
